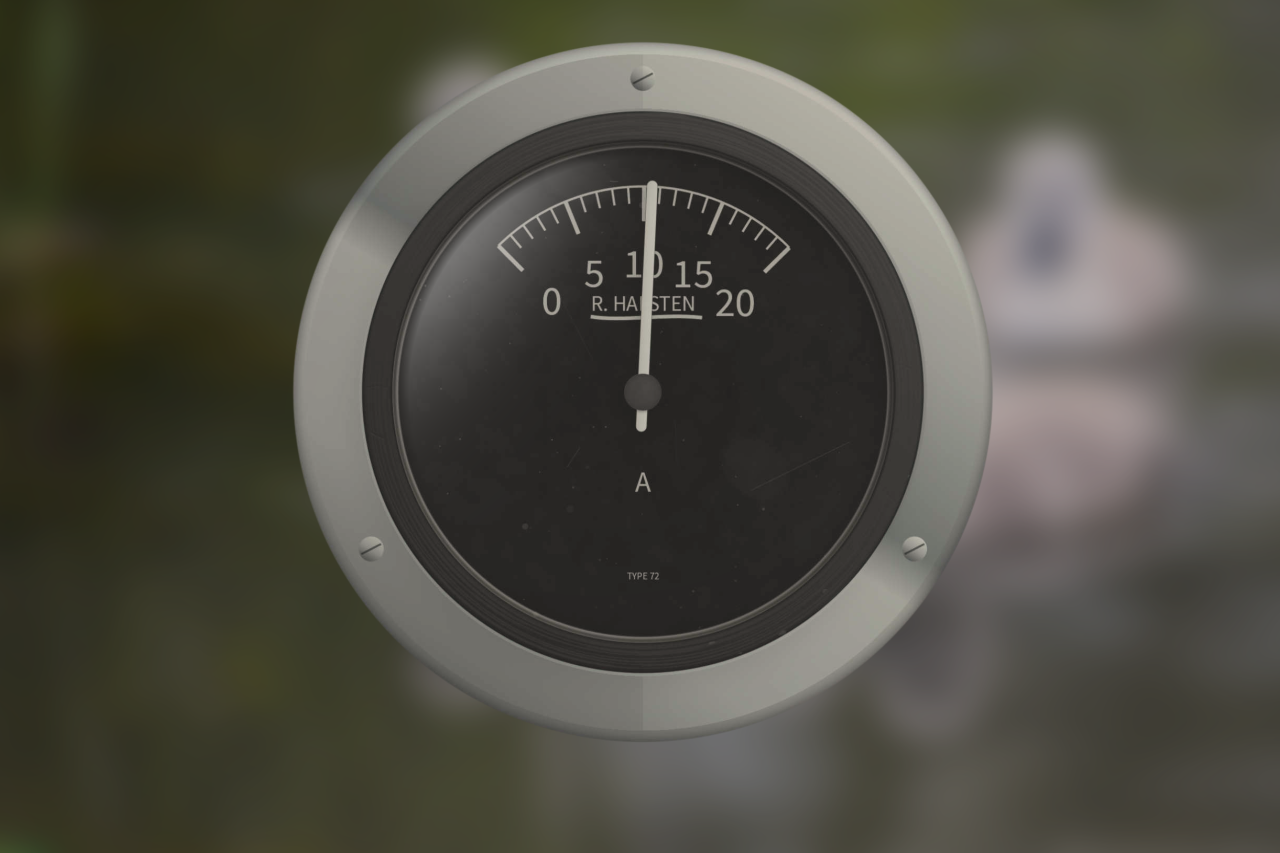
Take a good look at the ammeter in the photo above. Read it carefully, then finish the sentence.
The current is 10.5 A
